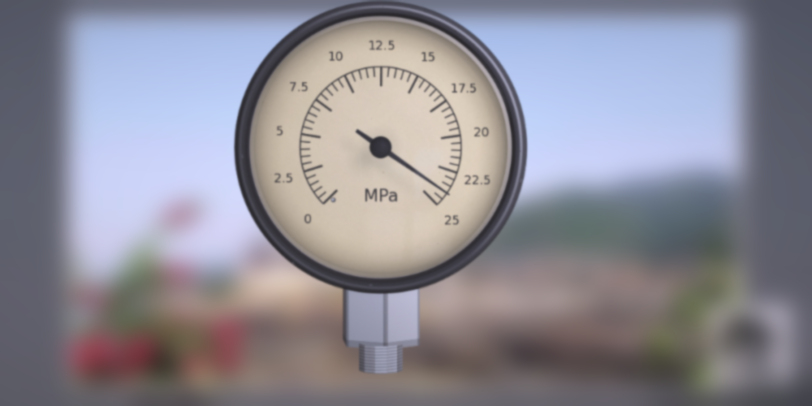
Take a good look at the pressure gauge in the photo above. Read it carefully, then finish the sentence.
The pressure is 24 MPa
